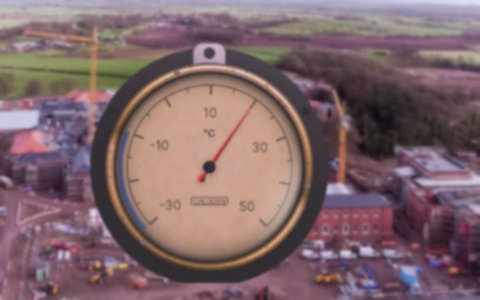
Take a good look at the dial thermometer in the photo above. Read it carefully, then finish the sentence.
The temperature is 20 °C
